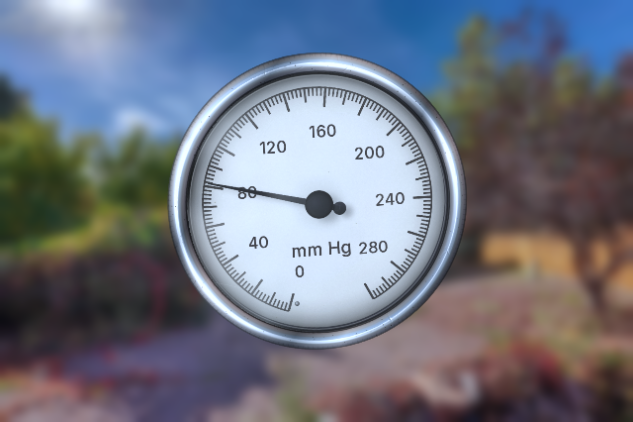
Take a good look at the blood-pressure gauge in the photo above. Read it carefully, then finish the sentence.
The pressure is 82 mmHg
